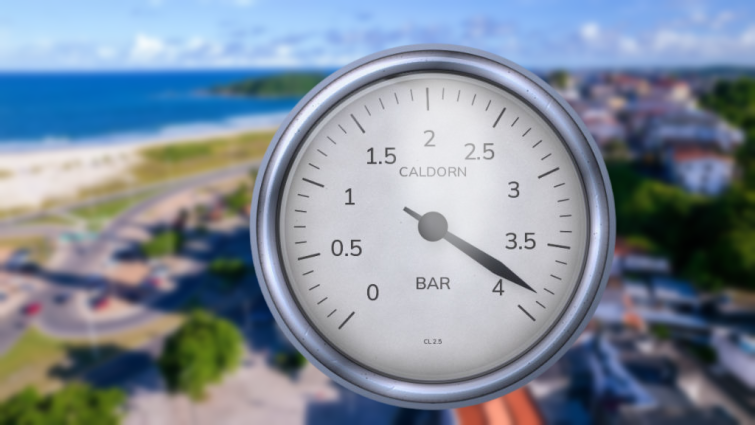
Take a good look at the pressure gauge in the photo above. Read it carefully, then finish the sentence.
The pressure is 3.85 bar
